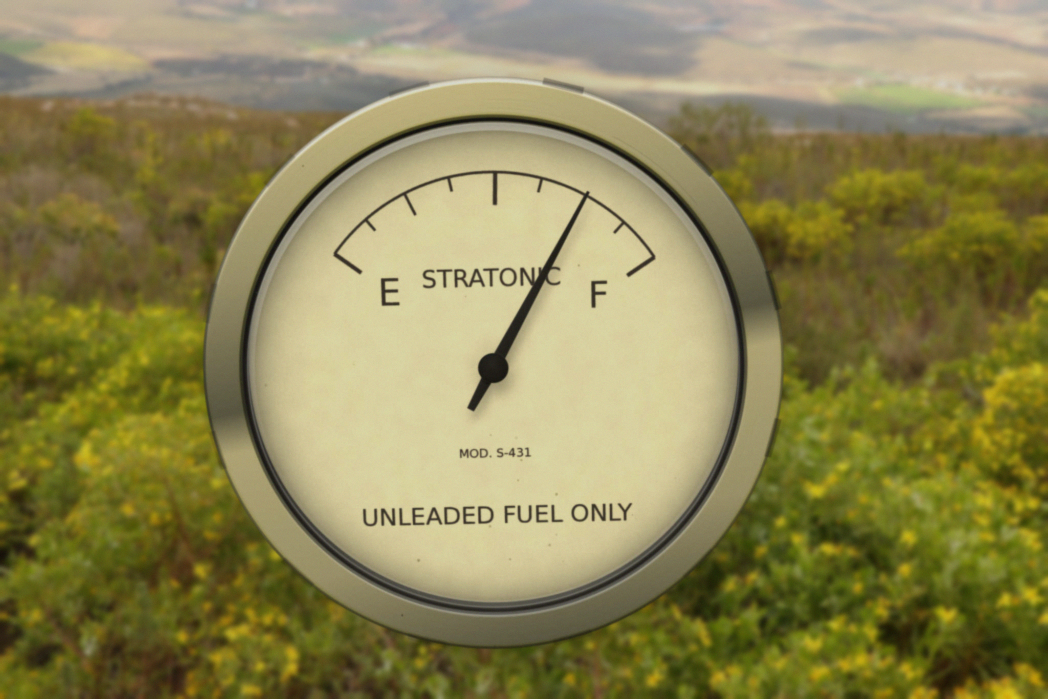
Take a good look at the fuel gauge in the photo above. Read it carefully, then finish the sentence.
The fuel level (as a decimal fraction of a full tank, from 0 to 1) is 0.75
